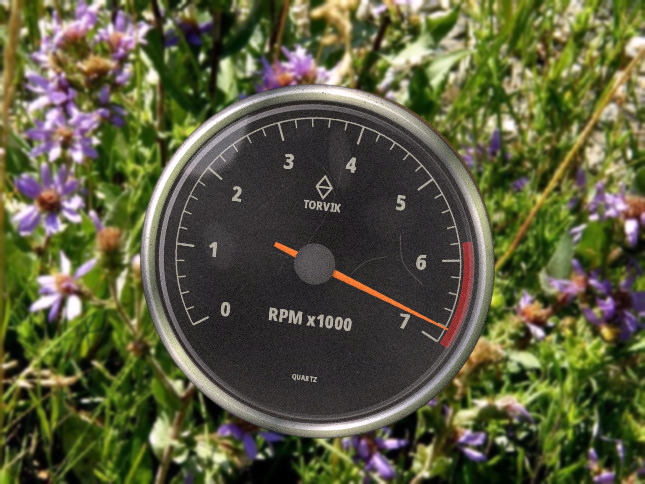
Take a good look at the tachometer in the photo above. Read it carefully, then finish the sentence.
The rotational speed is 6800 rpm
